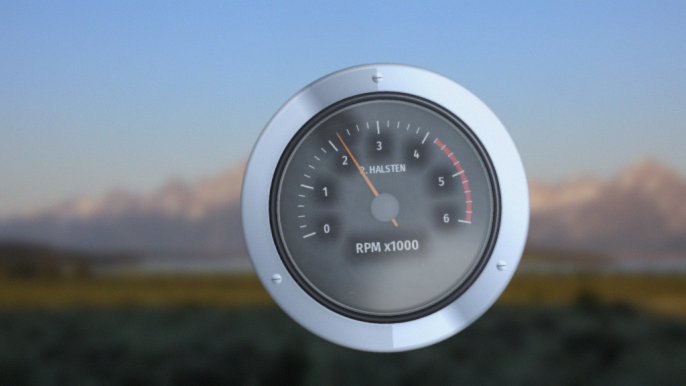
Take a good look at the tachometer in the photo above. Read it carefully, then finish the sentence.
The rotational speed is 2200 rpm
